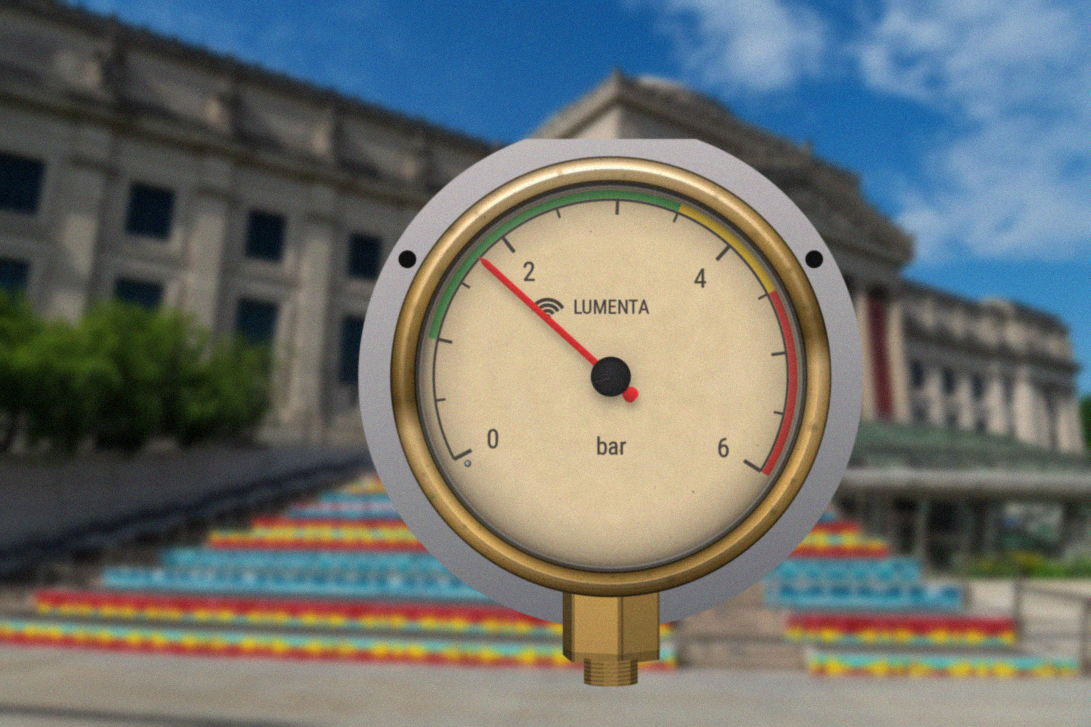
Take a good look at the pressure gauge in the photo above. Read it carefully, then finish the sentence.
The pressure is 1.75 bar
